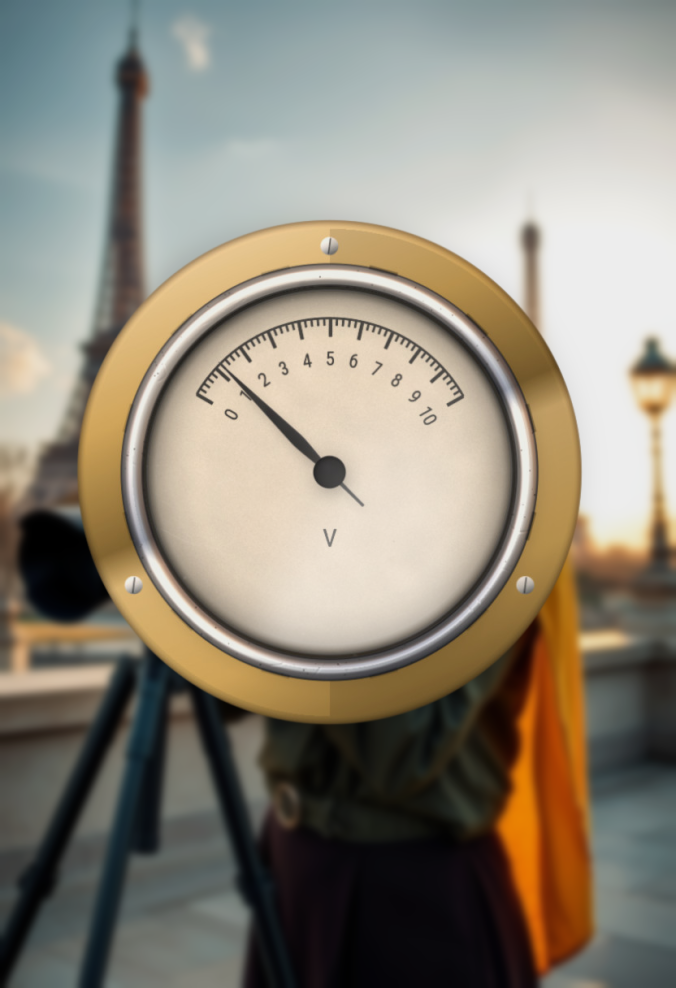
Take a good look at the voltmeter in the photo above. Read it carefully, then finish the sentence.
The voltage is 1.2 V
